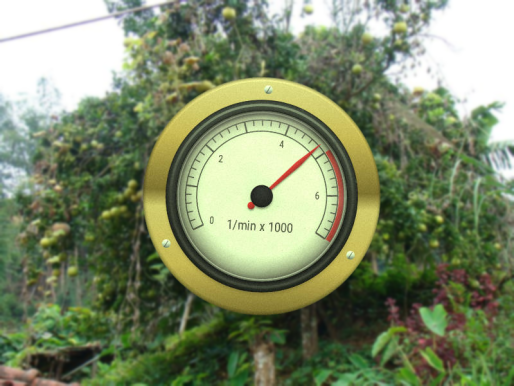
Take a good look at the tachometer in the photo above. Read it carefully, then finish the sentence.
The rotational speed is 4800 rpm
